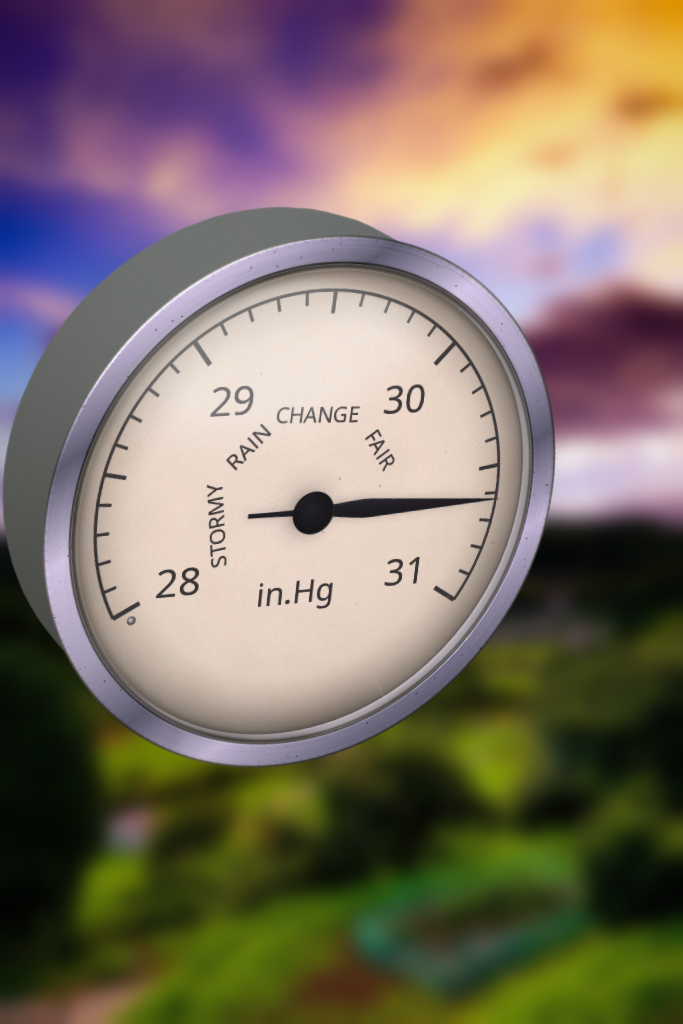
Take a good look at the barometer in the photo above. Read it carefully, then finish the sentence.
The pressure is 30.6 inHg
